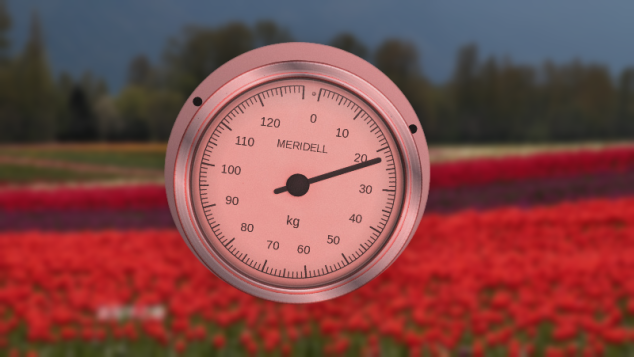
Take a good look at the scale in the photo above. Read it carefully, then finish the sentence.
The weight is 22 kg
